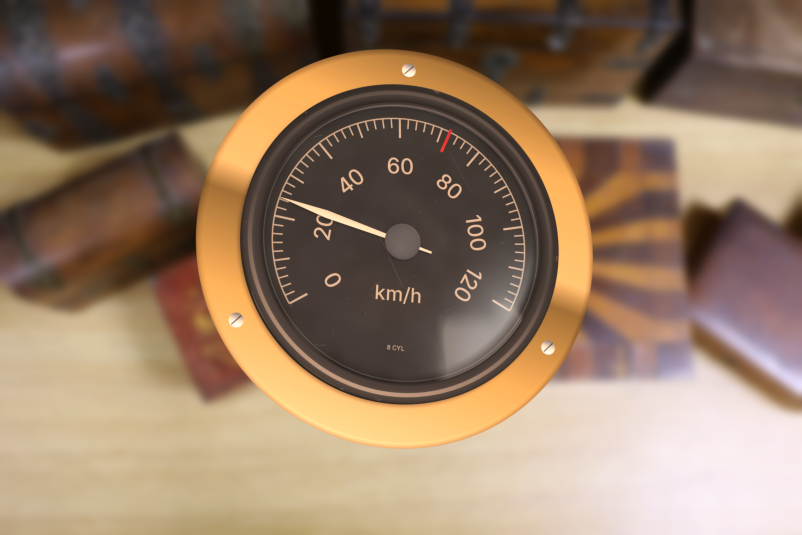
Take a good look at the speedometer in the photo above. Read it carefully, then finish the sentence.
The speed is 24 km/h
